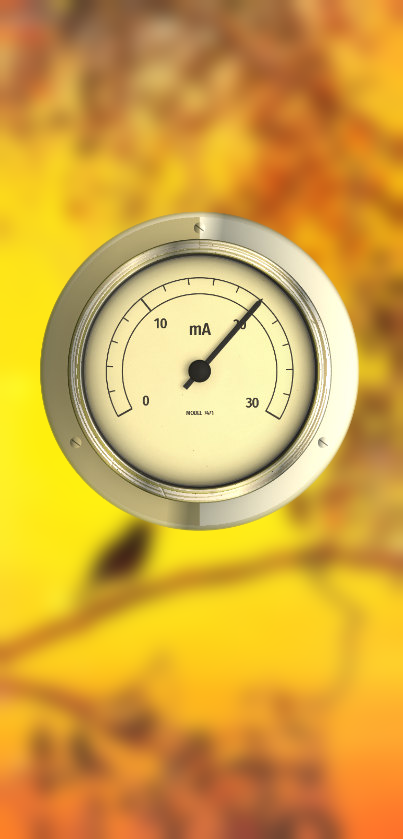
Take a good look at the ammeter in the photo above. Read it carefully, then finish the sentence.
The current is 20 mA
